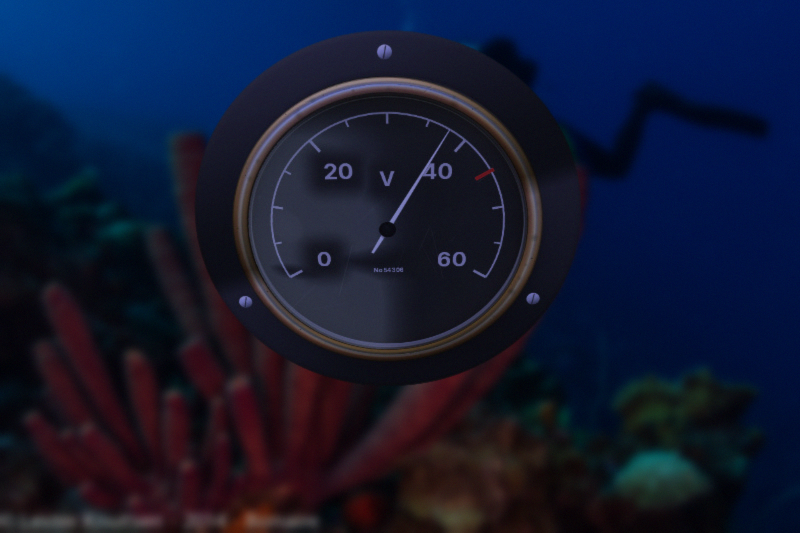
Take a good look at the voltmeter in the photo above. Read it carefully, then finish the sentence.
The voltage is 37.5 V
